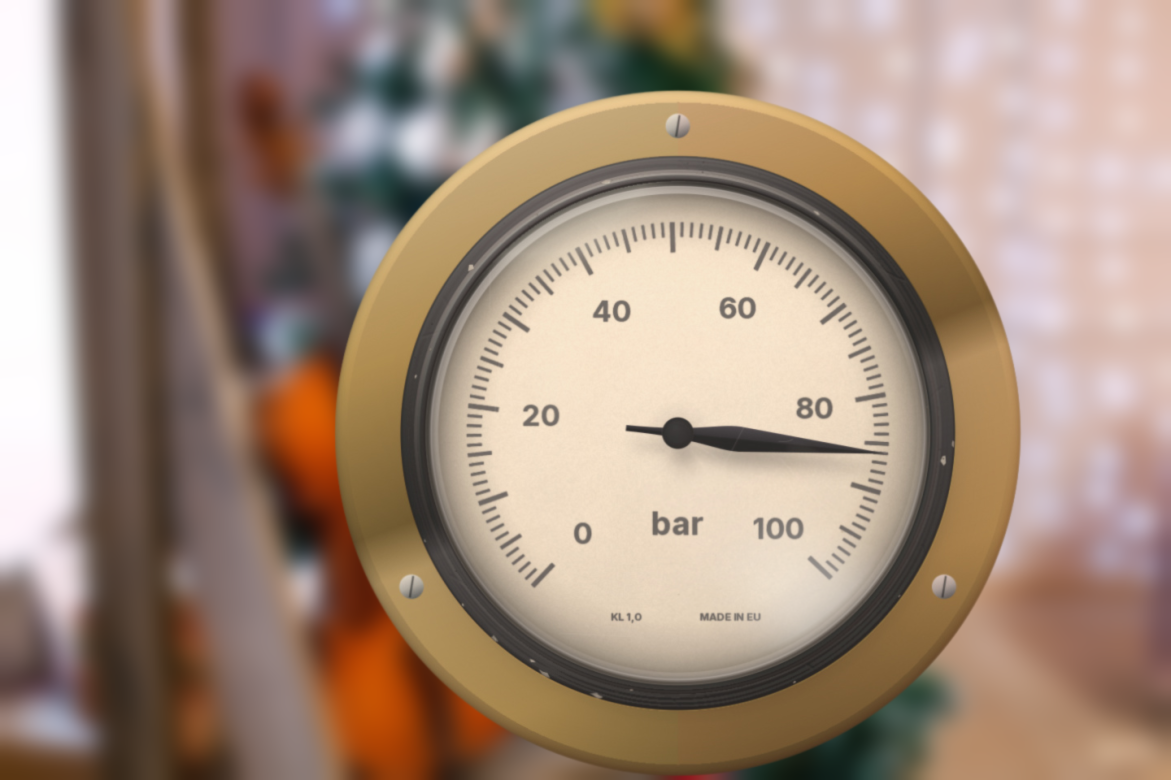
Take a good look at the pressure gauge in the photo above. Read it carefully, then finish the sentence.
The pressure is 86 bar
